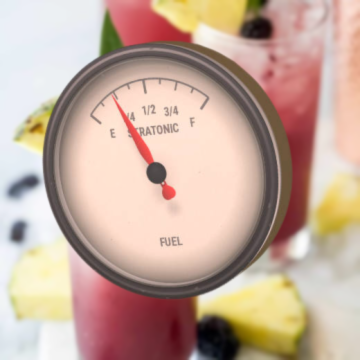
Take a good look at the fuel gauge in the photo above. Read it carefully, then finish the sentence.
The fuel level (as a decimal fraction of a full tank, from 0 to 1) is 0.25
